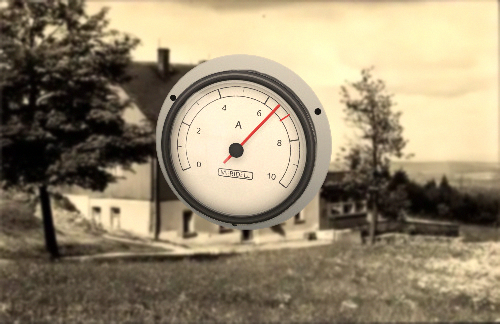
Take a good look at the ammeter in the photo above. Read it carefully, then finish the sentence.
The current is 6.5 A
